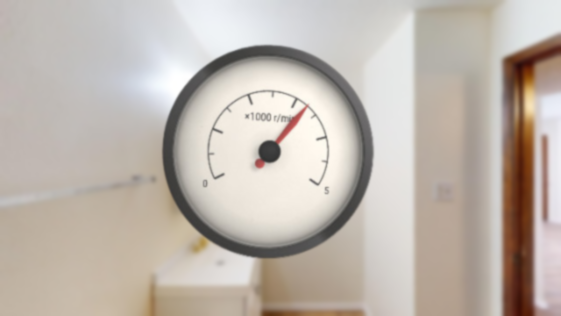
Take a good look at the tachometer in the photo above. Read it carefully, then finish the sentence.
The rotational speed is 3250 rpm
